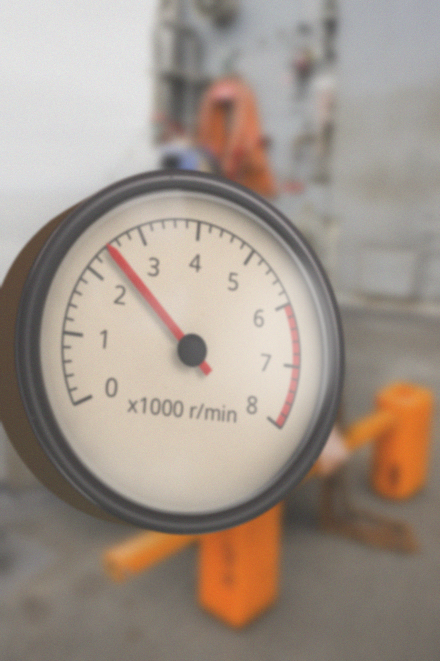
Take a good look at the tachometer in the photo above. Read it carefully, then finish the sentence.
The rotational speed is 2400 rpm
